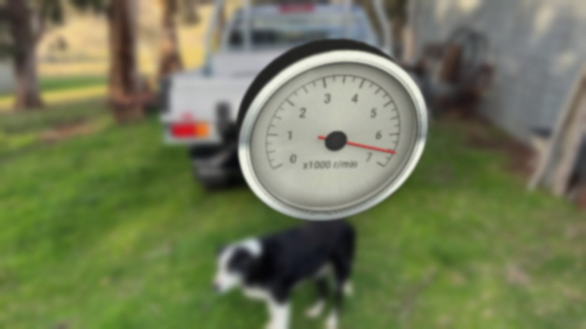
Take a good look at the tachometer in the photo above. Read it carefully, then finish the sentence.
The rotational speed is 6500 rpm
